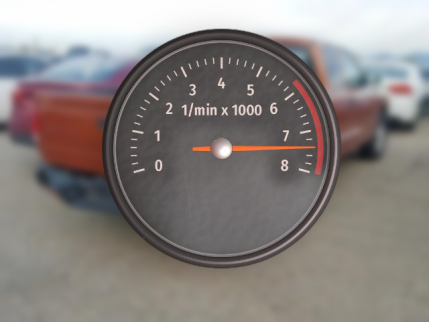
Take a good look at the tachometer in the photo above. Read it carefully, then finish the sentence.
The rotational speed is 7400 rpm
